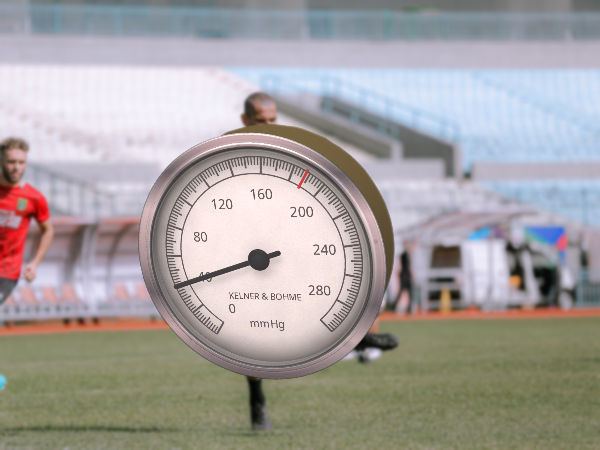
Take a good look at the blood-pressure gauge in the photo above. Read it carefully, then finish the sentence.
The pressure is 40 mmHg
